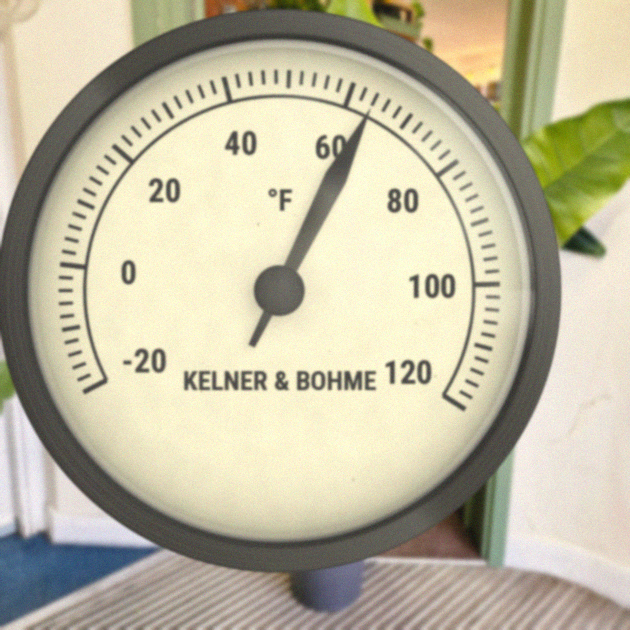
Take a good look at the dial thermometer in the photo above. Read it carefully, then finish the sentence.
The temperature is 64 °F
